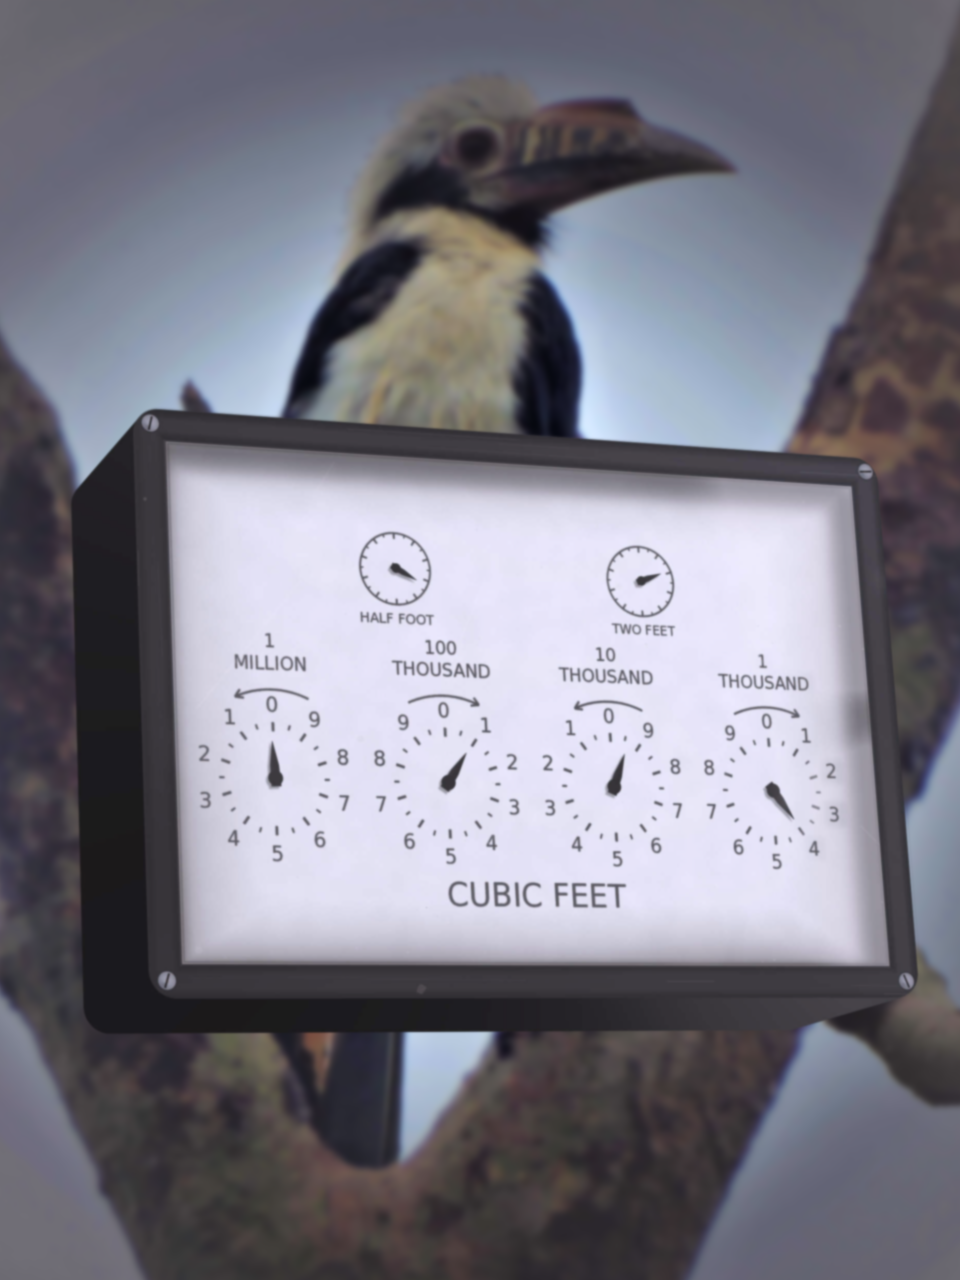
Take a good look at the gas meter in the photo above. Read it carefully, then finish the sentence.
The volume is 9400 ft³
